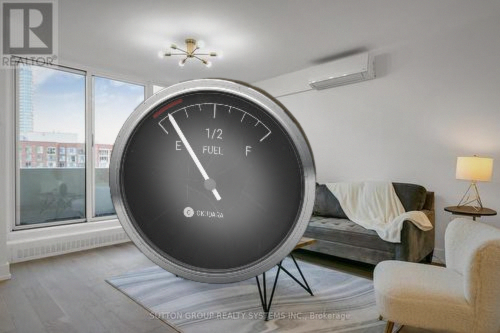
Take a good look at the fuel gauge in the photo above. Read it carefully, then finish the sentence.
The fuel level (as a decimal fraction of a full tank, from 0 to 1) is 0.125
